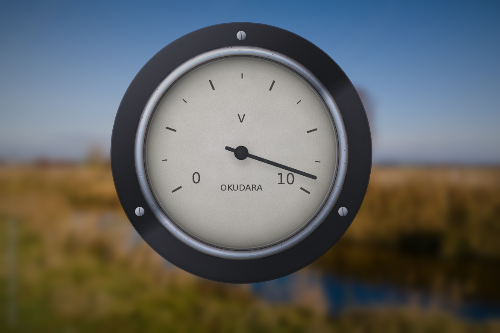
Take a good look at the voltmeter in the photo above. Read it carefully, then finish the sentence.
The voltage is 9.5 V
